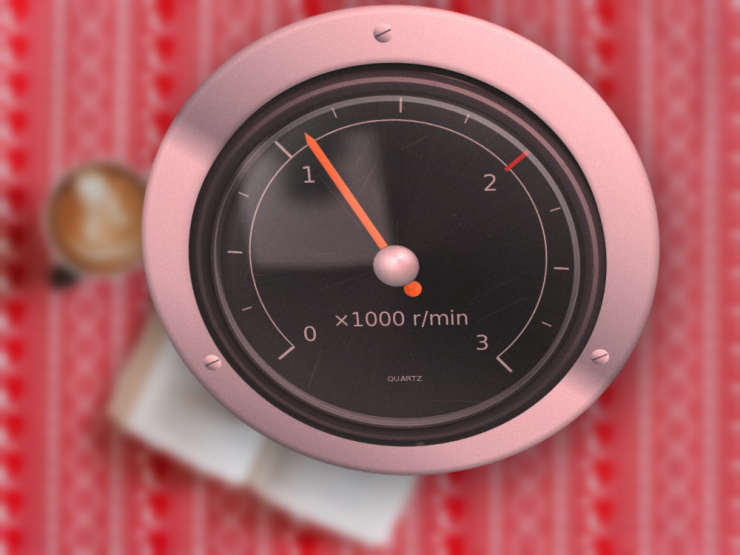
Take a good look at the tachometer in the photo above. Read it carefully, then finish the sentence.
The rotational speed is 1125 rpm
